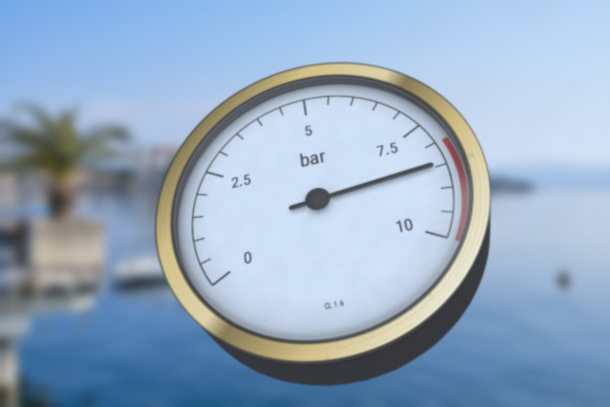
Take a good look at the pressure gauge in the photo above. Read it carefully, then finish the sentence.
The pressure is 8.5 bar
